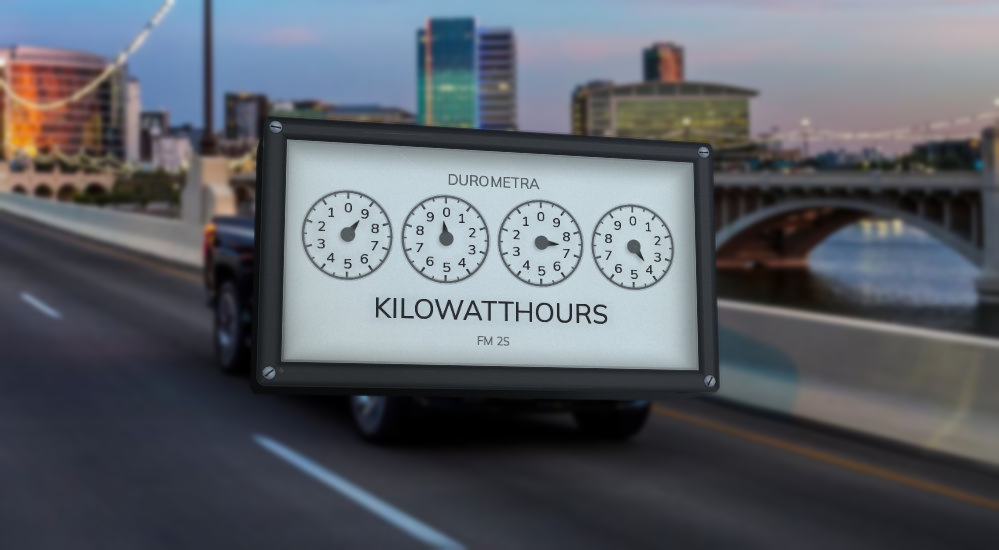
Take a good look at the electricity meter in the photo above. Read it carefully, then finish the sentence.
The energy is 8974 kWh
